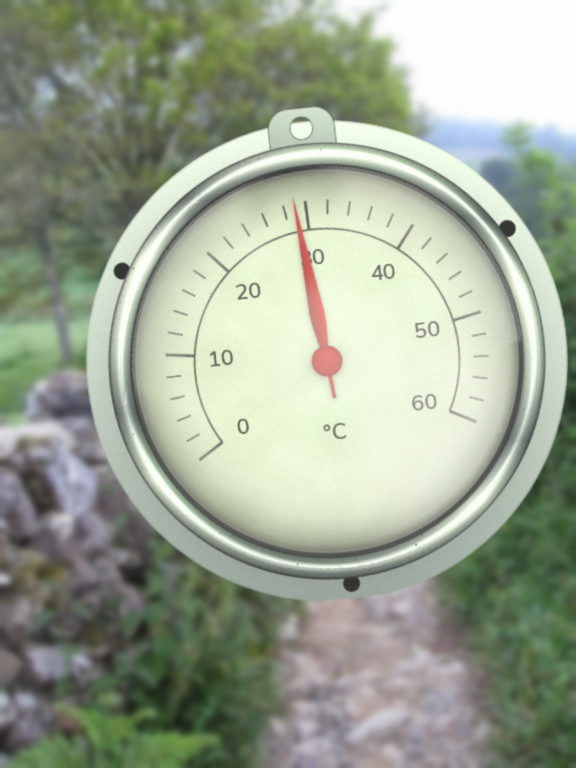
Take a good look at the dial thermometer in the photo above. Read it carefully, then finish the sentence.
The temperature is 29 °C
